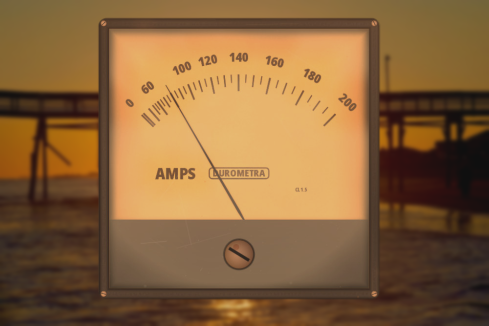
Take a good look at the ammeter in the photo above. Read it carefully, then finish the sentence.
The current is 80 A
